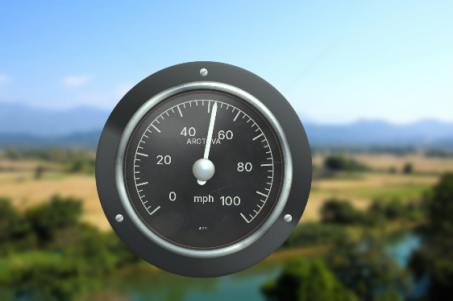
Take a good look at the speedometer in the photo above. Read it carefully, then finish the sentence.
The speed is 52 mph
